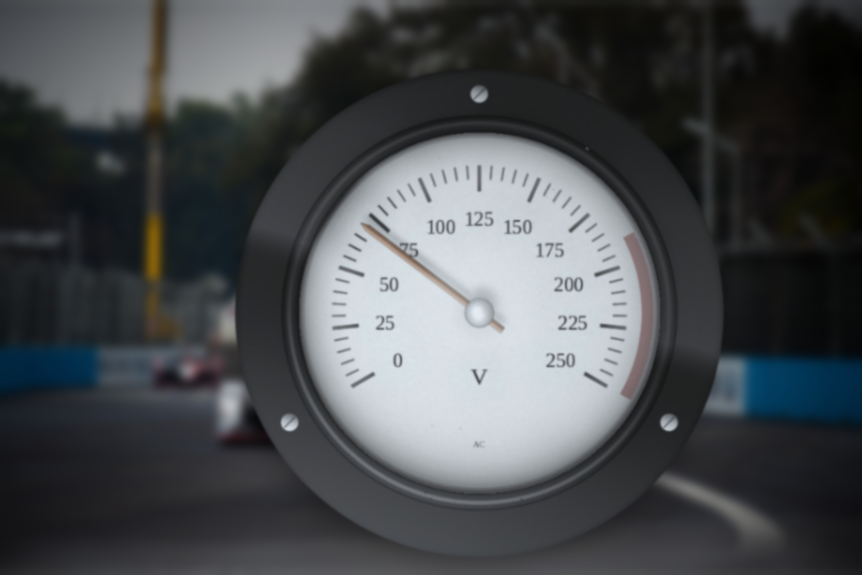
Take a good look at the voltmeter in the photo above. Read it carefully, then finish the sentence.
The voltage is 70 V
